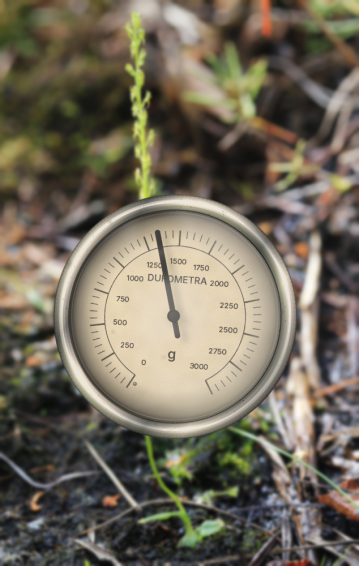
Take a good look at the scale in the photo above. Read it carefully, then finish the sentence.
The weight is 1350 g
